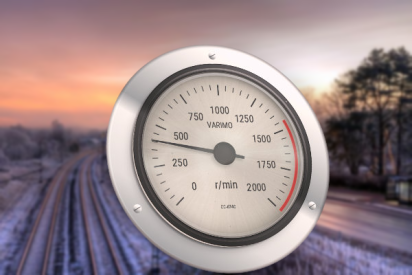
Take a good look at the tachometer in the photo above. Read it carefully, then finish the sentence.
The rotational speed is 400 rpm
